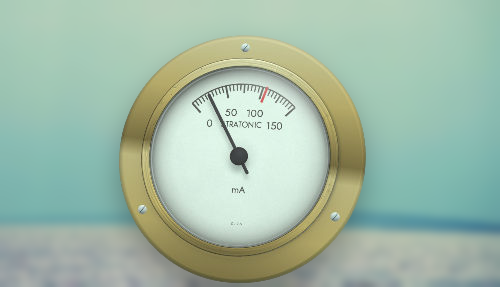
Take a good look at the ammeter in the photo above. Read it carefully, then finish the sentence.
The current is 25 mA
